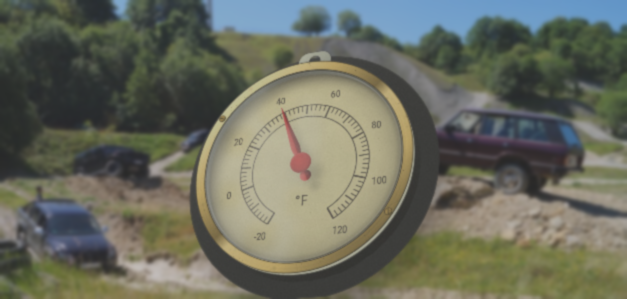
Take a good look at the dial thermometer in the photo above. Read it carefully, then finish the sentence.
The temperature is 40 °F
